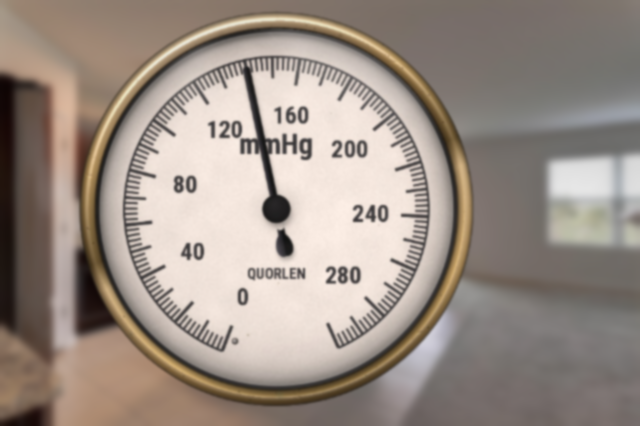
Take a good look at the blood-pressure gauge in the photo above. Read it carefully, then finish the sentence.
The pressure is 140 mmHg
